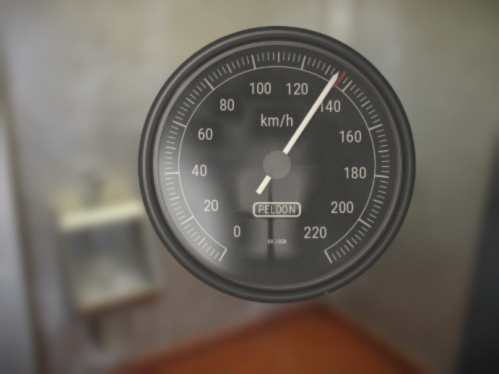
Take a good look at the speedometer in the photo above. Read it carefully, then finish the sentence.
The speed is 134 km/h
